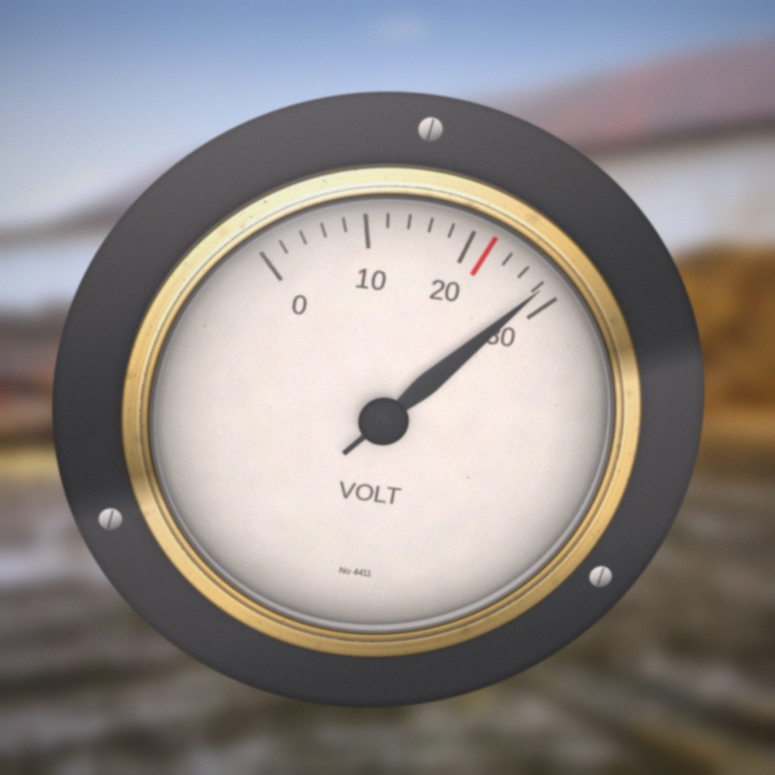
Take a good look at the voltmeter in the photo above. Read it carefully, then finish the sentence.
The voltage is 28 V
